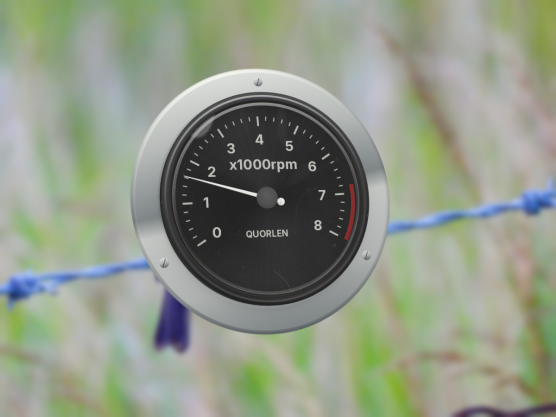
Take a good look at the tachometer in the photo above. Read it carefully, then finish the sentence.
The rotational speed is 1600 rpm
